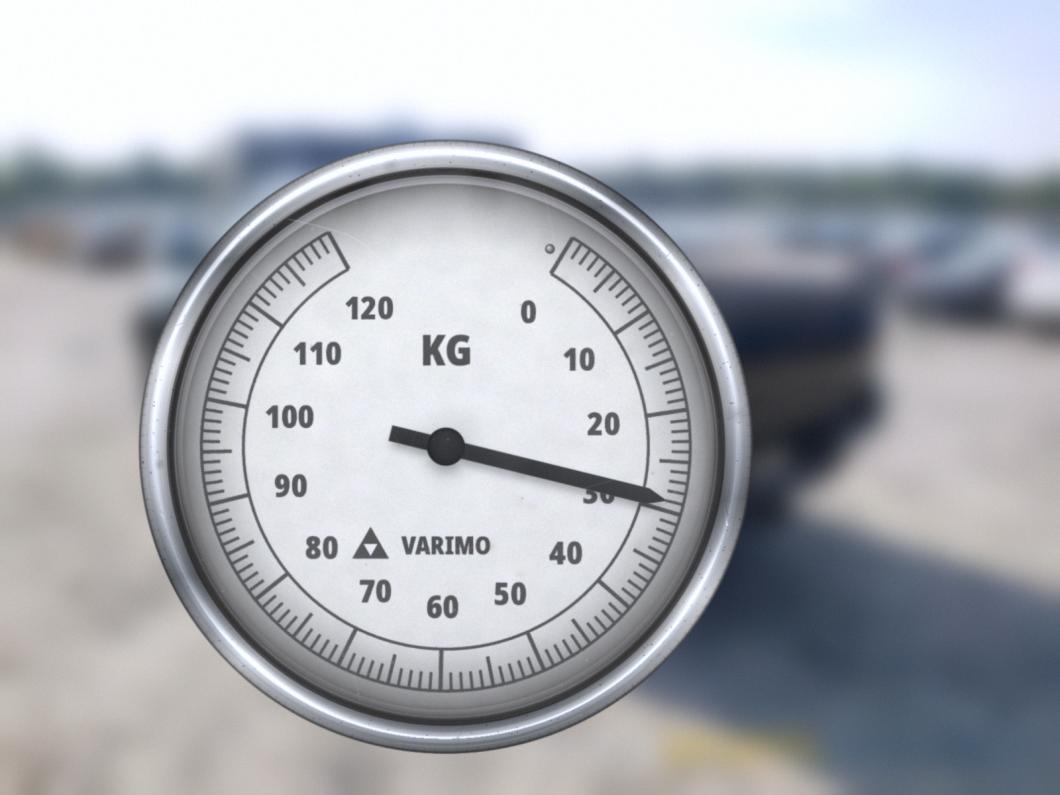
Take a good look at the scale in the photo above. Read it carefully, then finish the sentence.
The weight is 29 kg
